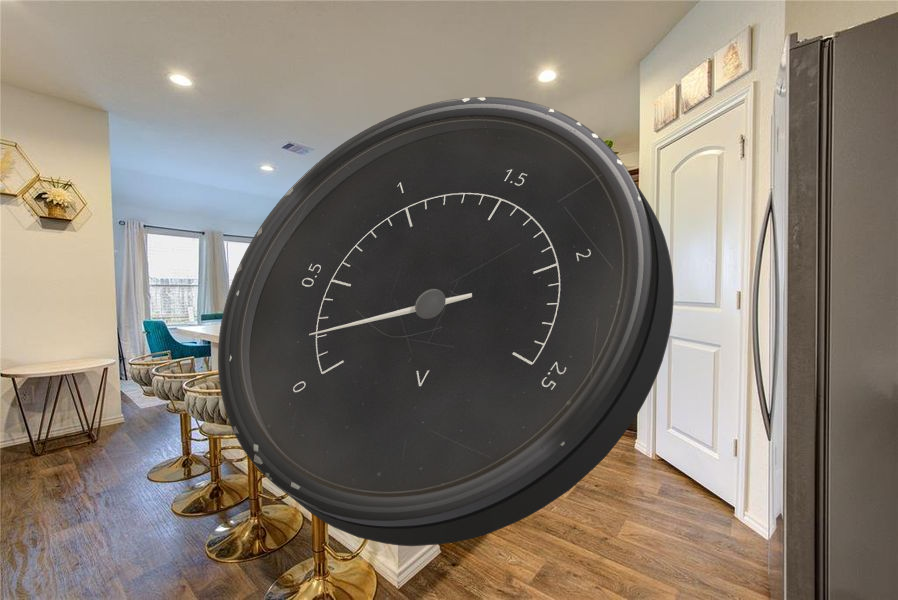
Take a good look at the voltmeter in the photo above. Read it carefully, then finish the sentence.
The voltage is 0.2 V
